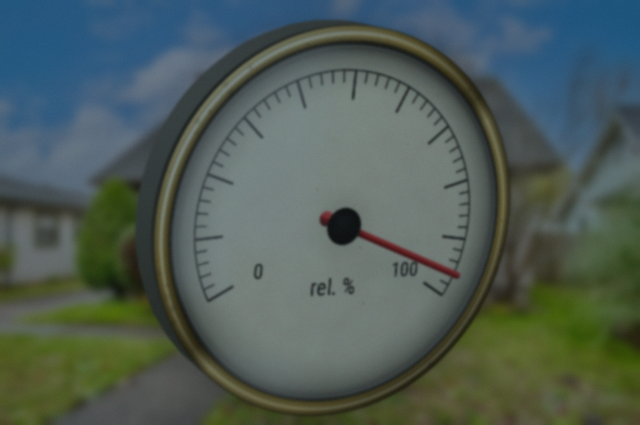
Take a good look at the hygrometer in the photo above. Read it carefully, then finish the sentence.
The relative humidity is 96 %
